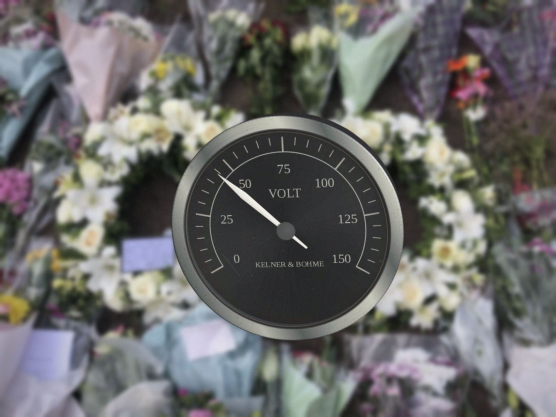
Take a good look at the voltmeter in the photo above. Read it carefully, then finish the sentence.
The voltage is 45 V
